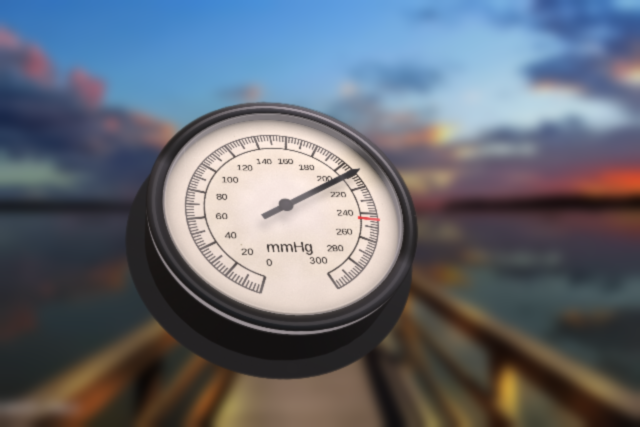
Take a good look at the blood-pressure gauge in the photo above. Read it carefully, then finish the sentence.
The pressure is 210 mmHg
